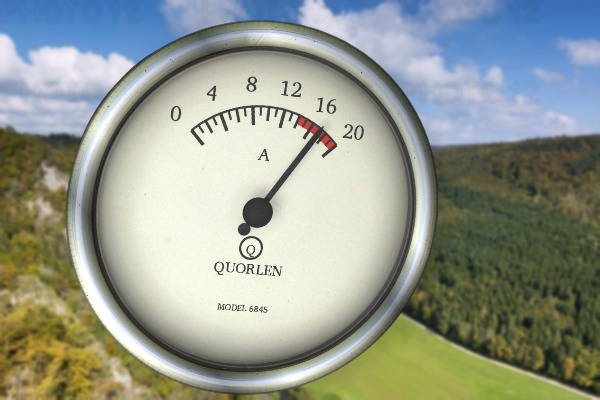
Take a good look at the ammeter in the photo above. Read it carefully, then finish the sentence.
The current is 17 A
